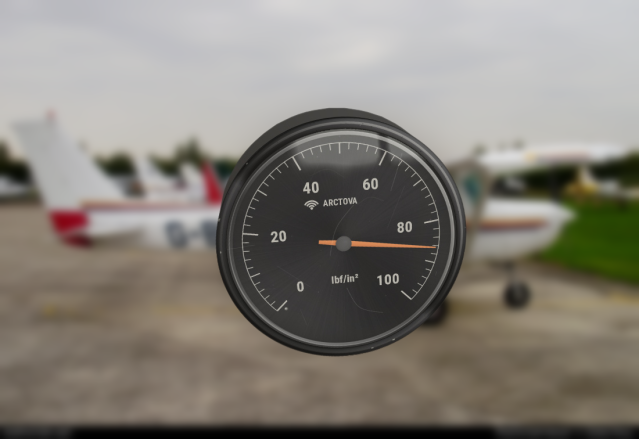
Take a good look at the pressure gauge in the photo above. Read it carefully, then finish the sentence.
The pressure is 86 psi
